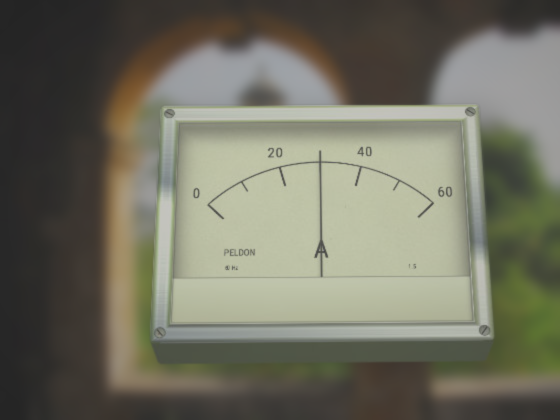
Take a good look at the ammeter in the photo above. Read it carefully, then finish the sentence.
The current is 30 A
